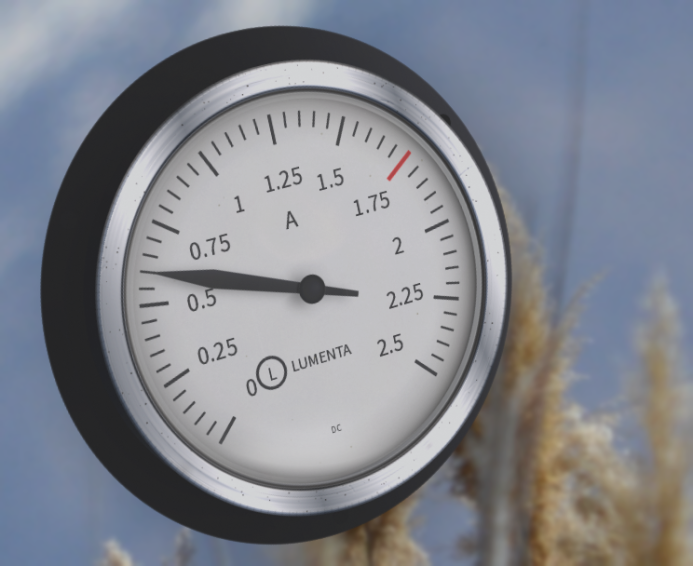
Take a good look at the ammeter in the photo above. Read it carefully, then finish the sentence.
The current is 0.6 A
